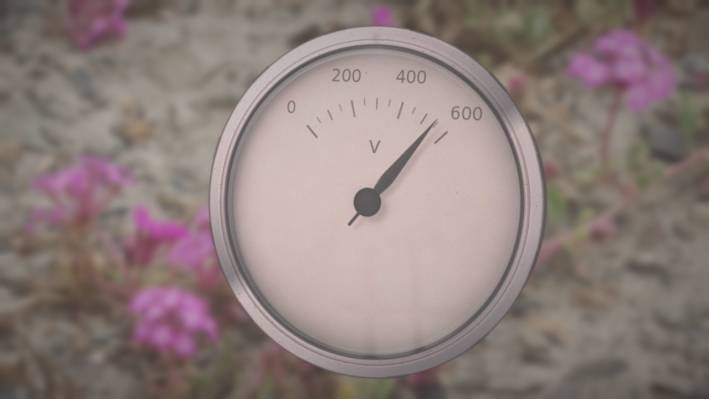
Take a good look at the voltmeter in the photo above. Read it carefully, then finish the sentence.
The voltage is 550 V
